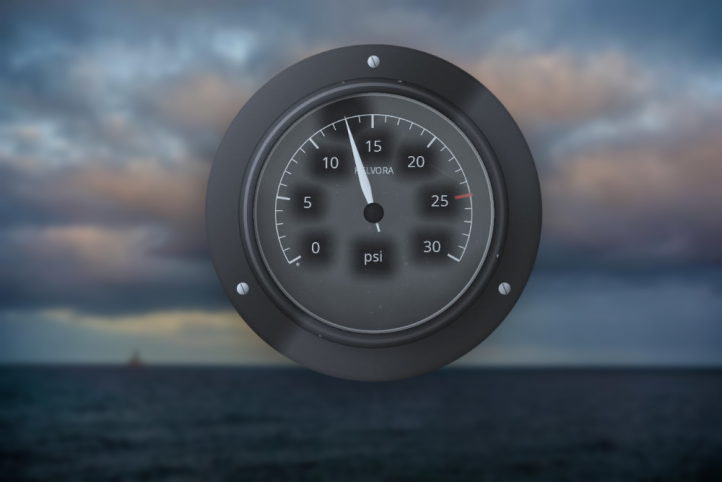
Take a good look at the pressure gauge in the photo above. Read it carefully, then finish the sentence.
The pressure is 13 psi
